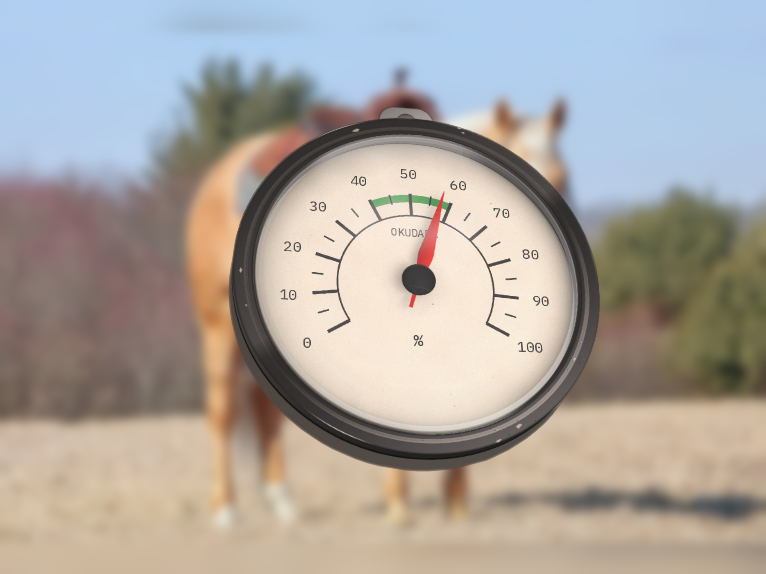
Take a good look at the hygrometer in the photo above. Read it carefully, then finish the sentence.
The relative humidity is 57.5 %
